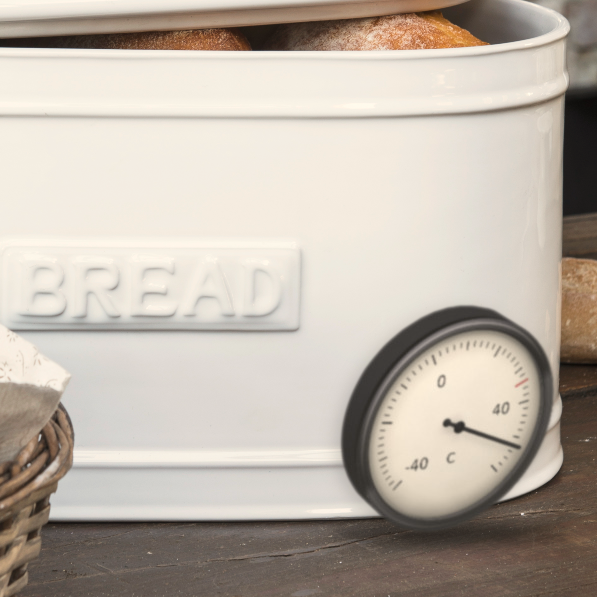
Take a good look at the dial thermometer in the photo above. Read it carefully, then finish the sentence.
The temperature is 52 °C
